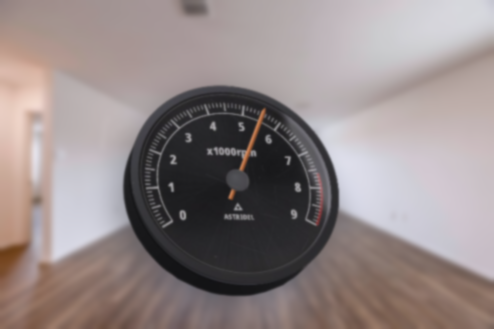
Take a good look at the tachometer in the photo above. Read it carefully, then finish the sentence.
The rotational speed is 5500 rpm
